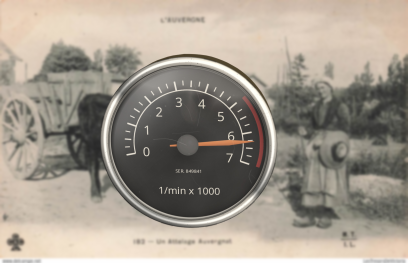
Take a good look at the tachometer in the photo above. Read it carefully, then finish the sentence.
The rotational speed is 6250 rpm
